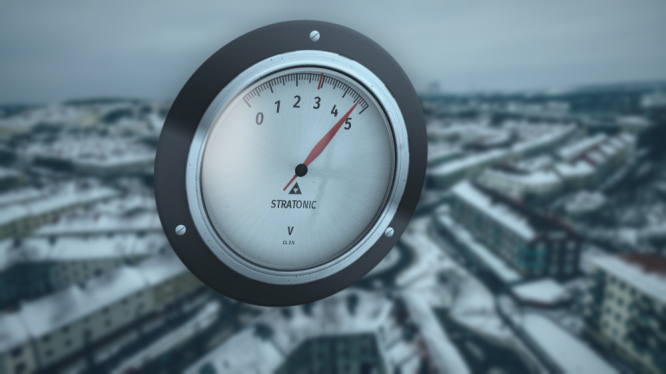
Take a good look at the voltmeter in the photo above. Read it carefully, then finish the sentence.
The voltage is 4.5 V
